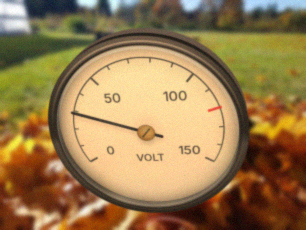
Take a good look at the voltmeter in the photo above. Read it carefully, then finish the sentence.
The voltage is 30 V
